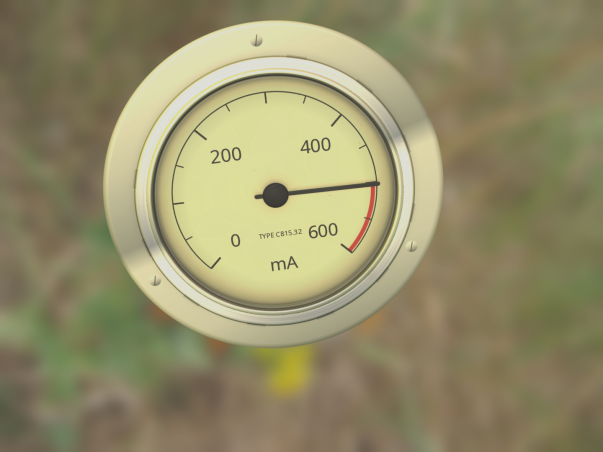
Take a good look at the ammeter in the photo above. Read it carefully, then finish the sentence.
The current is 500 mA
